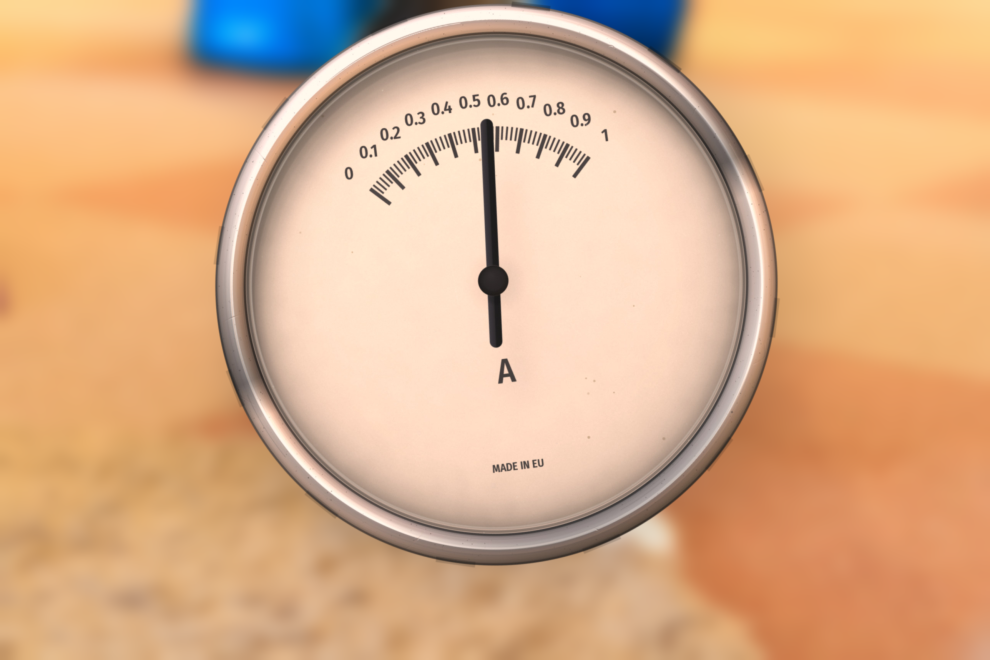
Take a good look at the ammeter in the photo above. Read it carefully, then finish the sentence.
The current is 0.56 A
